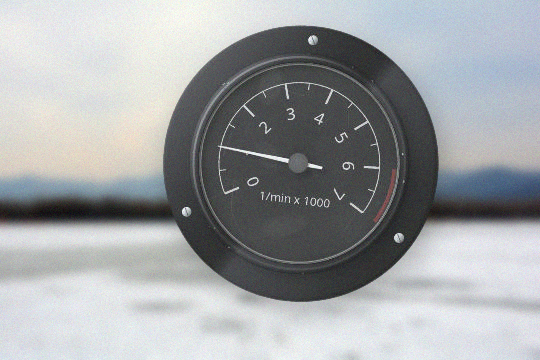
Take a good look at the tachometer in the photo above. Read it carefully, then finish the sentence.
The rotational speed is 1000 rpm
